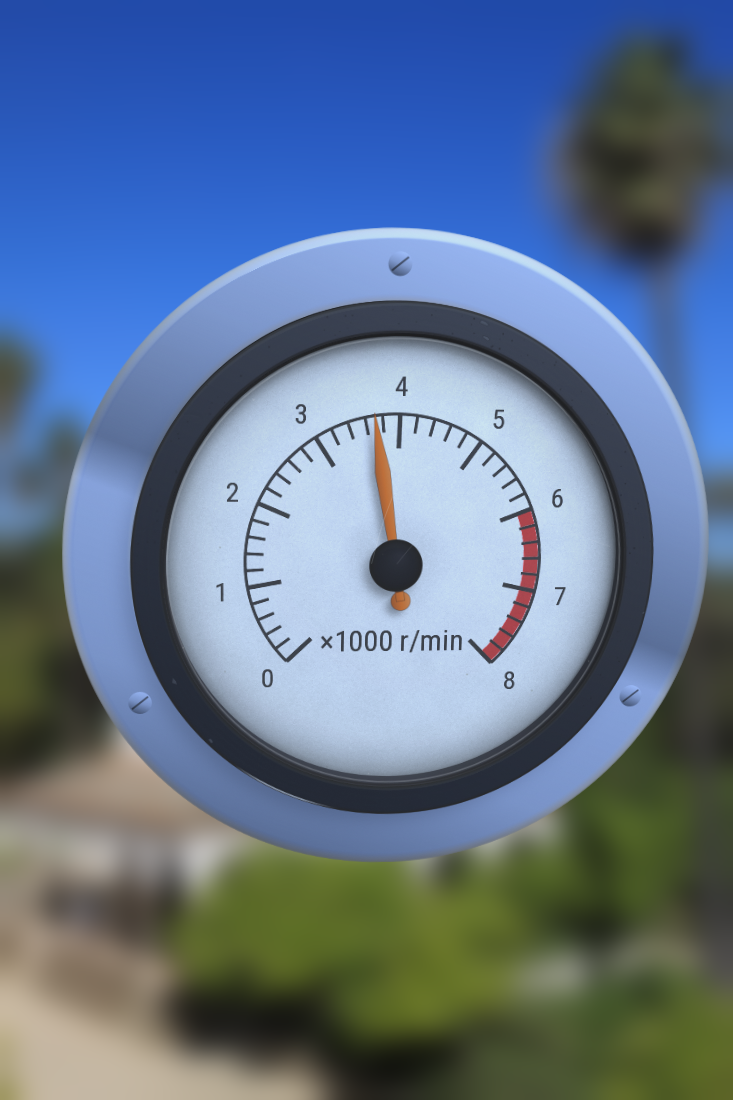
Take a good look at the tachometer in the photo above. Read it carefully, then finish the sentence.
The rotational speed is 3700 rpm
